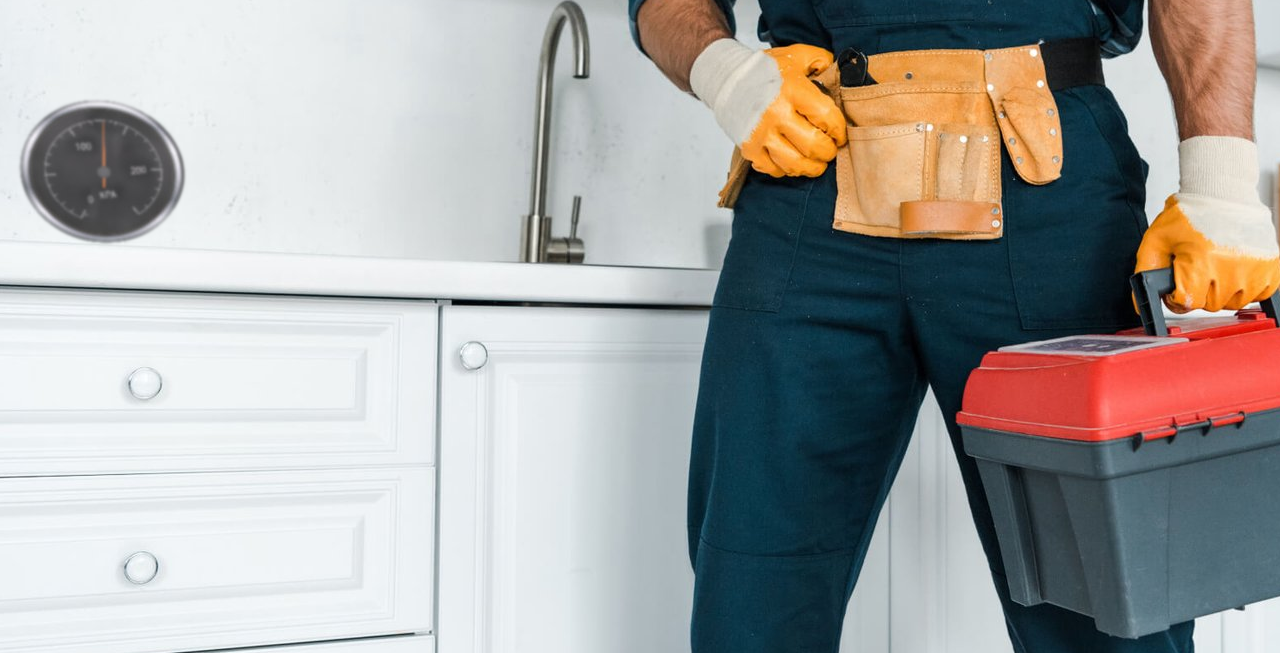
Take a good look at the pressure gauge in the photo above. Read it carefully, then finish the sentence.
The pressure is 130 kPa
